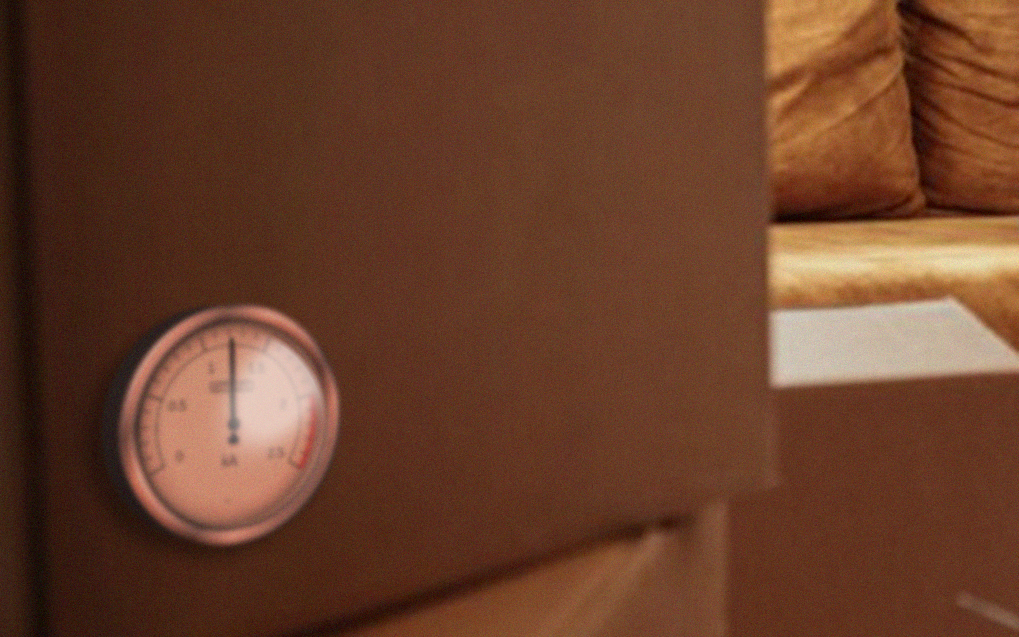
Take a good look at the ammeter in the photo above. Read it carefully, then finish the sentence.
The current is 1.2 kA
